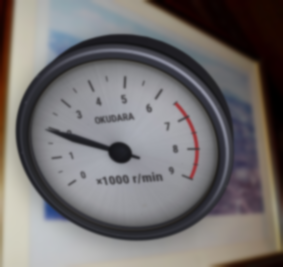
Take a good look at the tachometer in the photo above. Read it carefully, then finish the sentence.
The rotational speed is 2000 rpm
